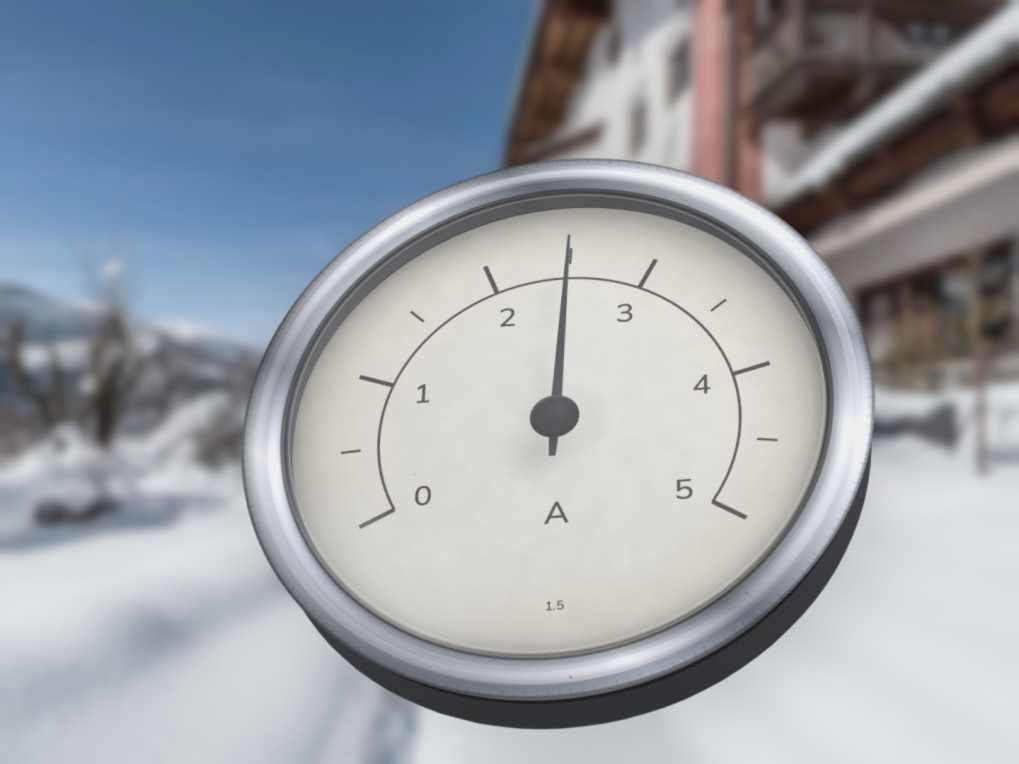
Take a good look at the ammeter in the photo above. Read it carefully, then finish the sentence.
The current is 2.5 A
